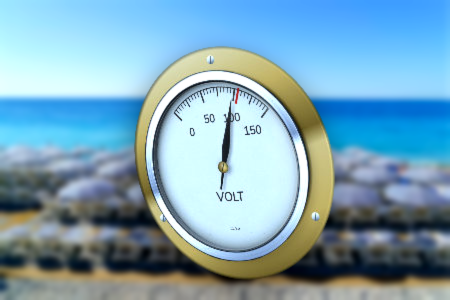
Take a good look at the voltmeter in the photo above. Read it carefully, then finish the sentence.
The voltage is 100 V
